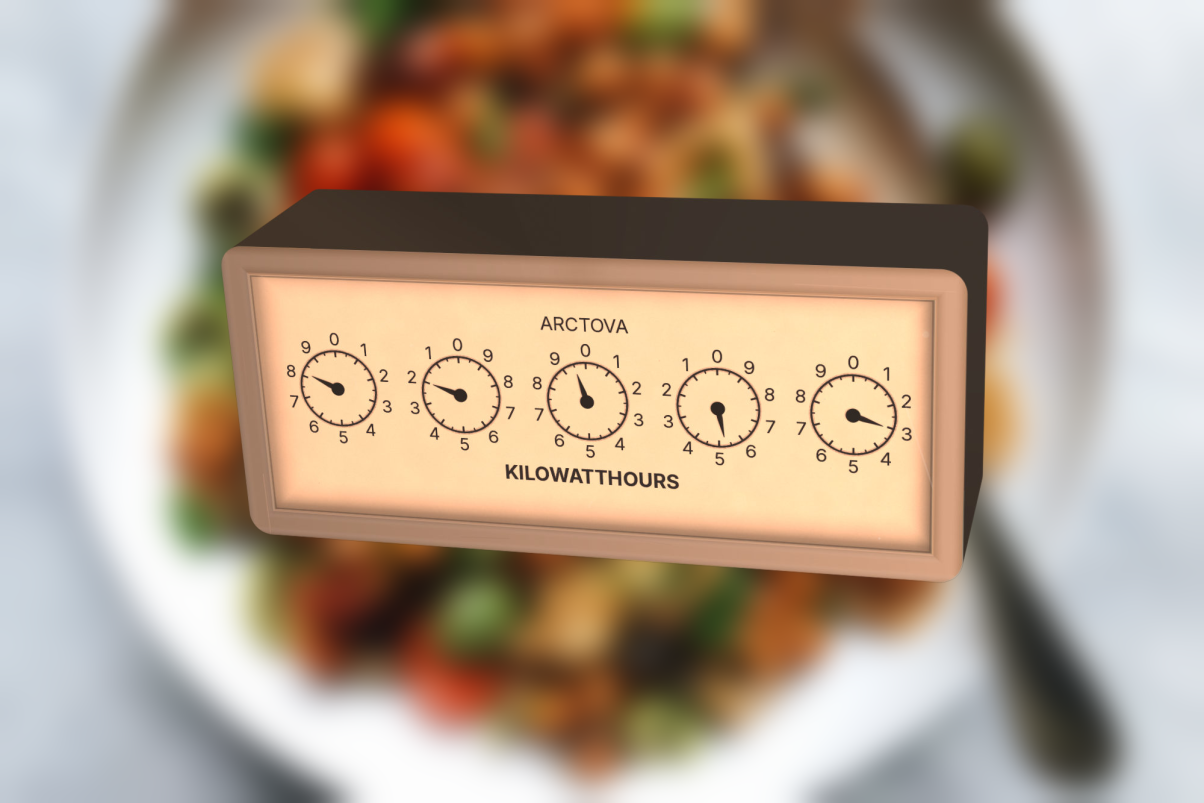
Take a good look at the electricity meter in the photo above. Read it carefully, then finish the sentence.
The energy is 81953 kWh
